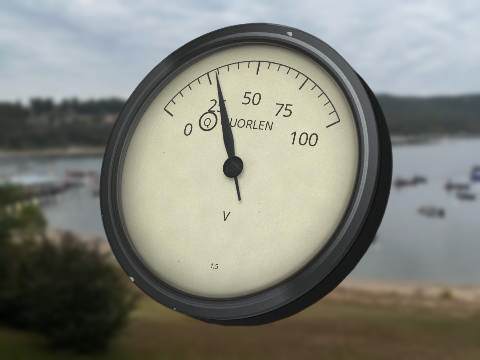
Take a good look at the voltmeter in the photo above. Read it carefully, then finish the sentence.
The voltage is 30 V
